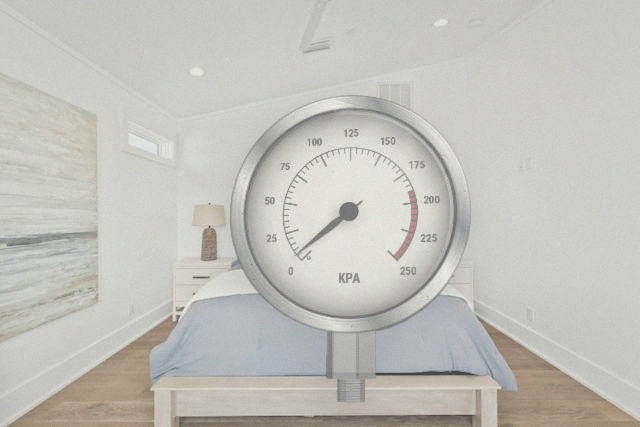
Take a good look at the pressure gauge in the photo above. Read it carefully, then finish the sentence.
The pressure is 5 kPa
